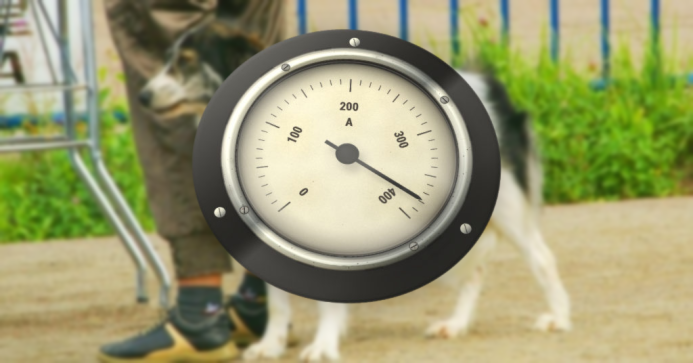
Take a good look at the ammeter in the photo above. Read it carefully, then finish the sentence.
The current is 380 A
